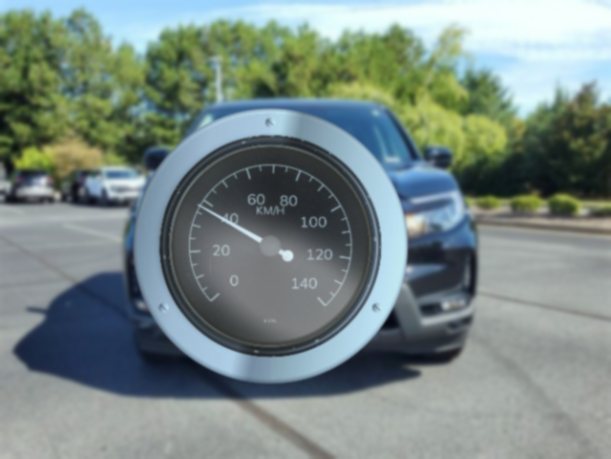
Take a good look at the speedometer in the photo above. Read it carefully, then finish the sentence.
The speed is 37.5 km/h
